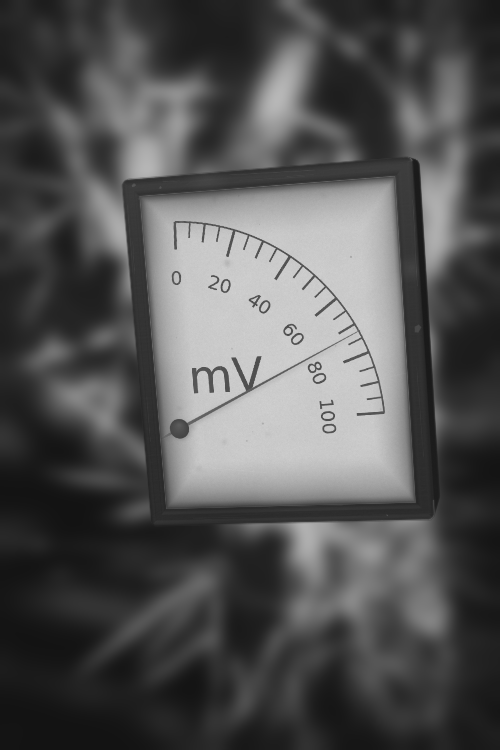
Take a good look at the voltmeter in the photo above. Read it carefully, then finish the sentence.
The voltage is 72.5 mV
